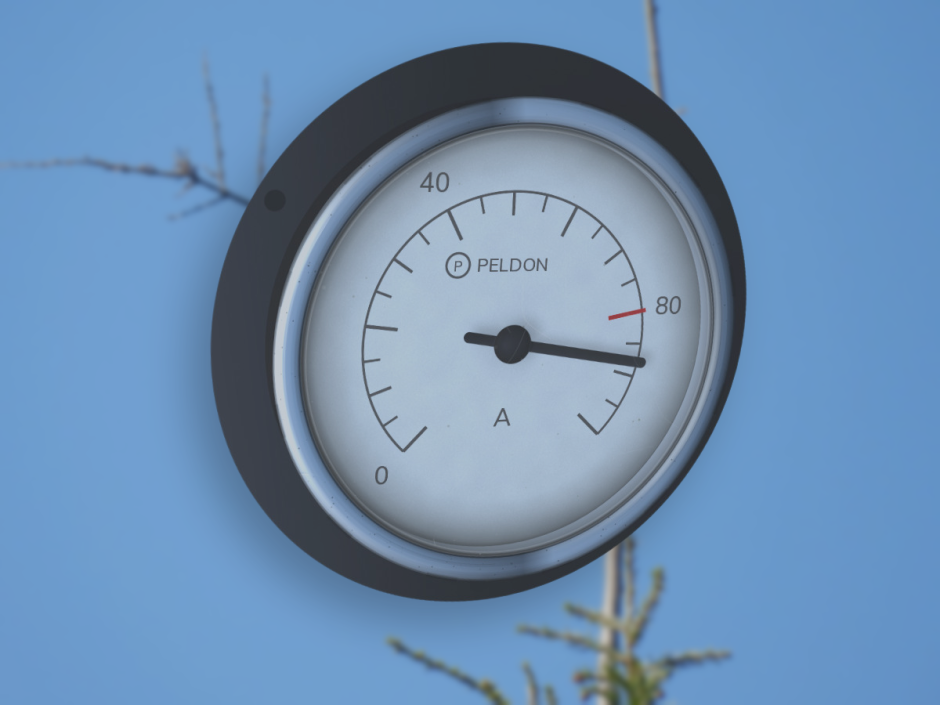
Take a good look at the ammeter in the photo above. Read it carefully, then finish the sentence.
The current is 87.5 A
